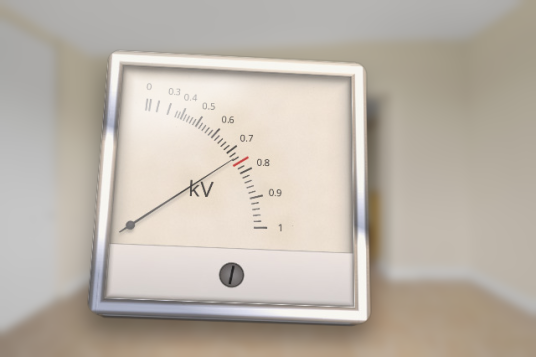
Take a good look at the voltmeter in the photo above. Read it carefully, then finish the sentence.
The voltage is 0.74 kV
